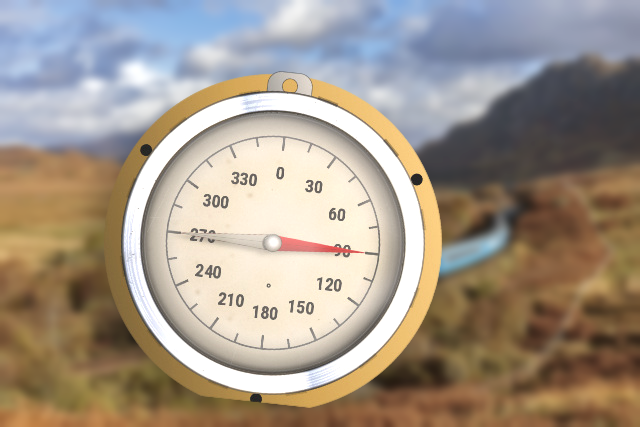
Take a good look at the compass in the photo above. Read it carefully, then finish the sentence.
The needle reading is 90 °
